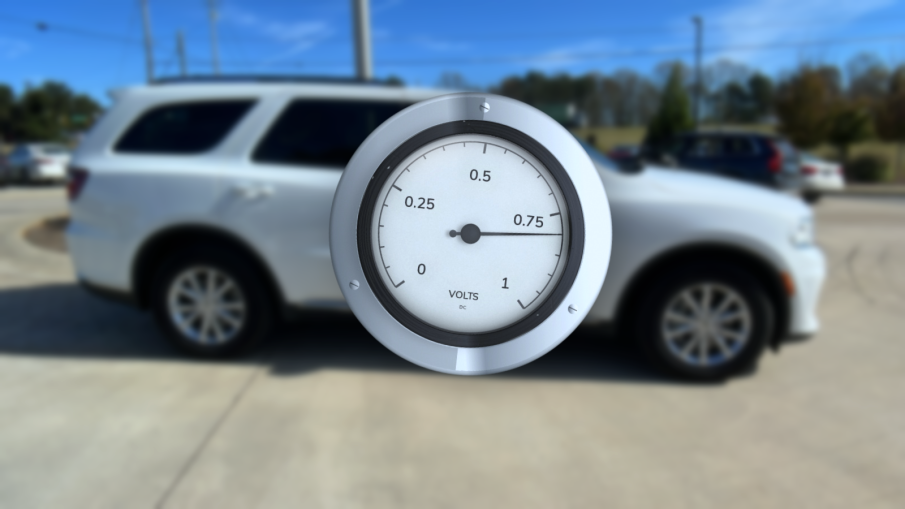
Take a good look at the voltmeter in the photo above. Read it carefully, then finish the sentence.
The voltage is 0.8 V
